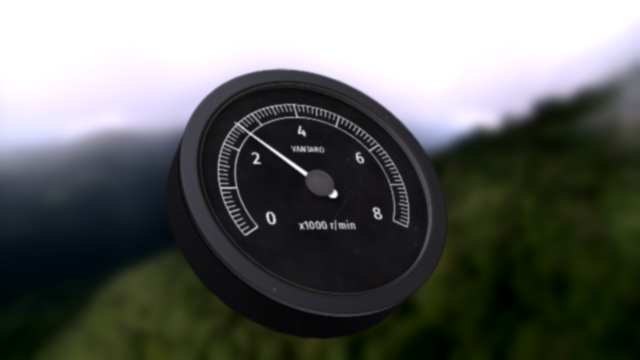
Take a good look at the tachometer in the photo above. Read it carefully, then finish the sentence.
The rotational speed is 2500 rpm
